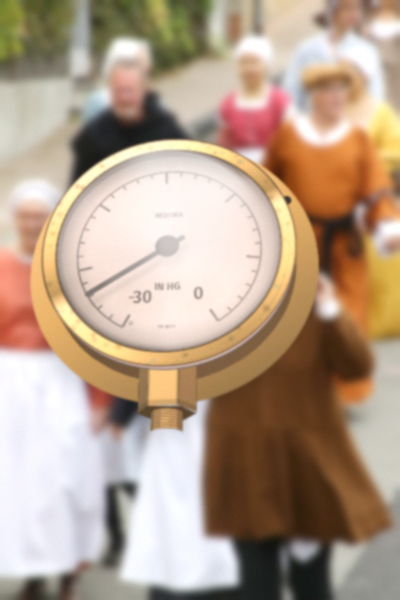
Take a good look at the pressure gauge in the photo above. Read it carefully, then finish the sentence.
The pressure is -27 inHg
